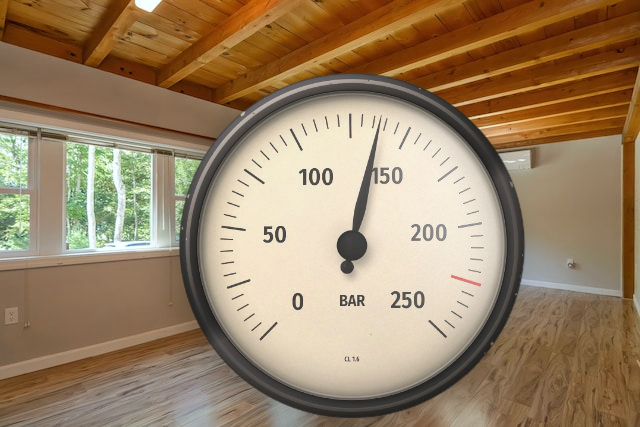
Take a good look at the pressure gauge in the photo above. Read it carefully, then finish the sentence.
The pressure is 137.5 bar
